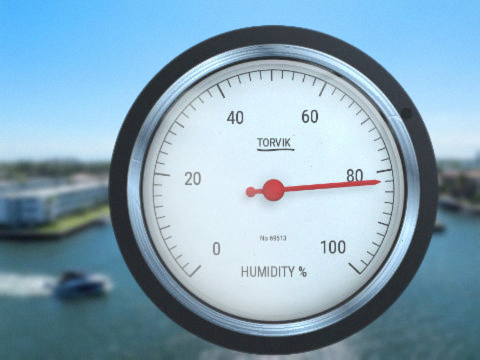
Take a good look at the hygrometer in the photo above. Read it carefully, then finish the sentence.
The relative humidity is 82 %
